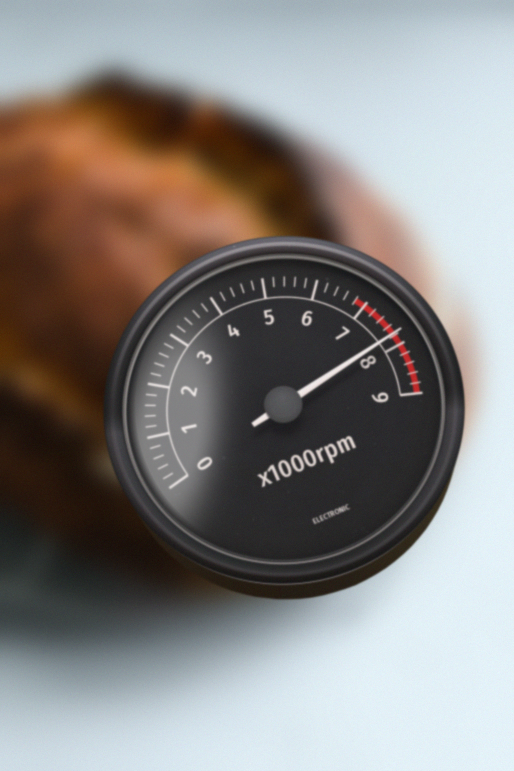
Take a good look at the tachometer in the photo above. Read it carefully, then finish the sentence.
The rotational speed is 7800 rpm
